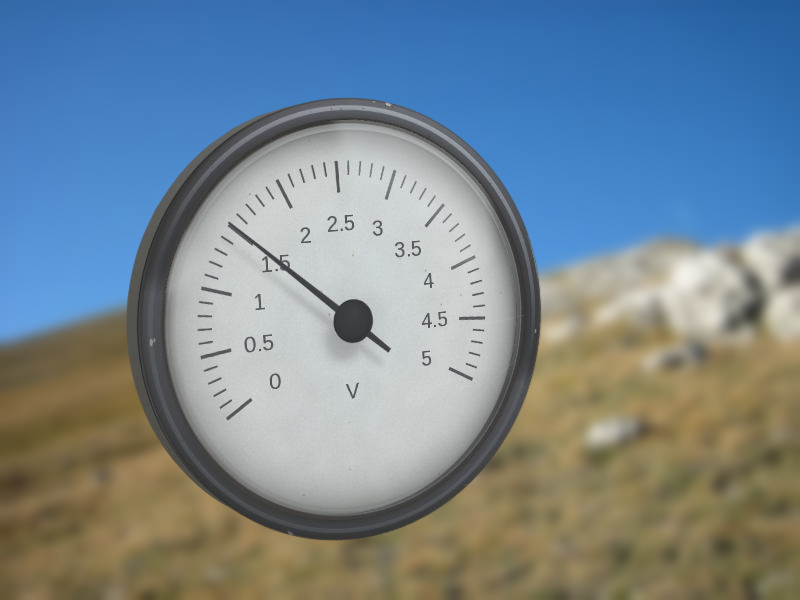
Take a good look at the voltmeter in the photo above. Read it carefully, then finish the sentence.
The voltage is 1.5 V
